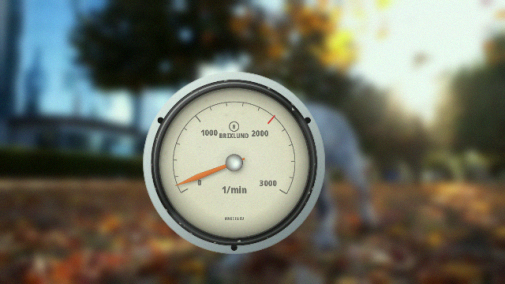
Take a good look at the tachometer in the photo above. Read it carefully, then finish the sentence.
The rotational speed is 100 rpm
